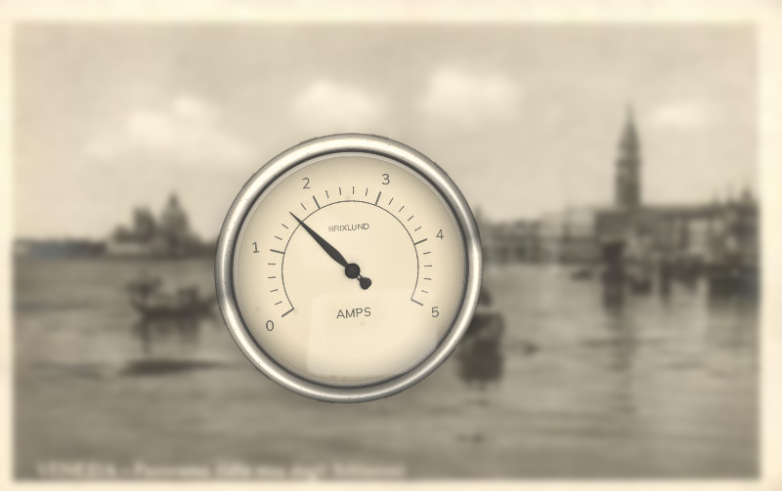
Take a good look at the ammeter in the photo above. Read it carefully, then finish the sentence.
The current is 1.6 A
